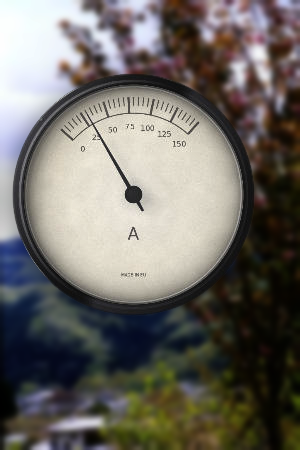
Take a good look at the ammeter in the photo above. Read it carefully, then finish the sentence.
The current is 30 A
